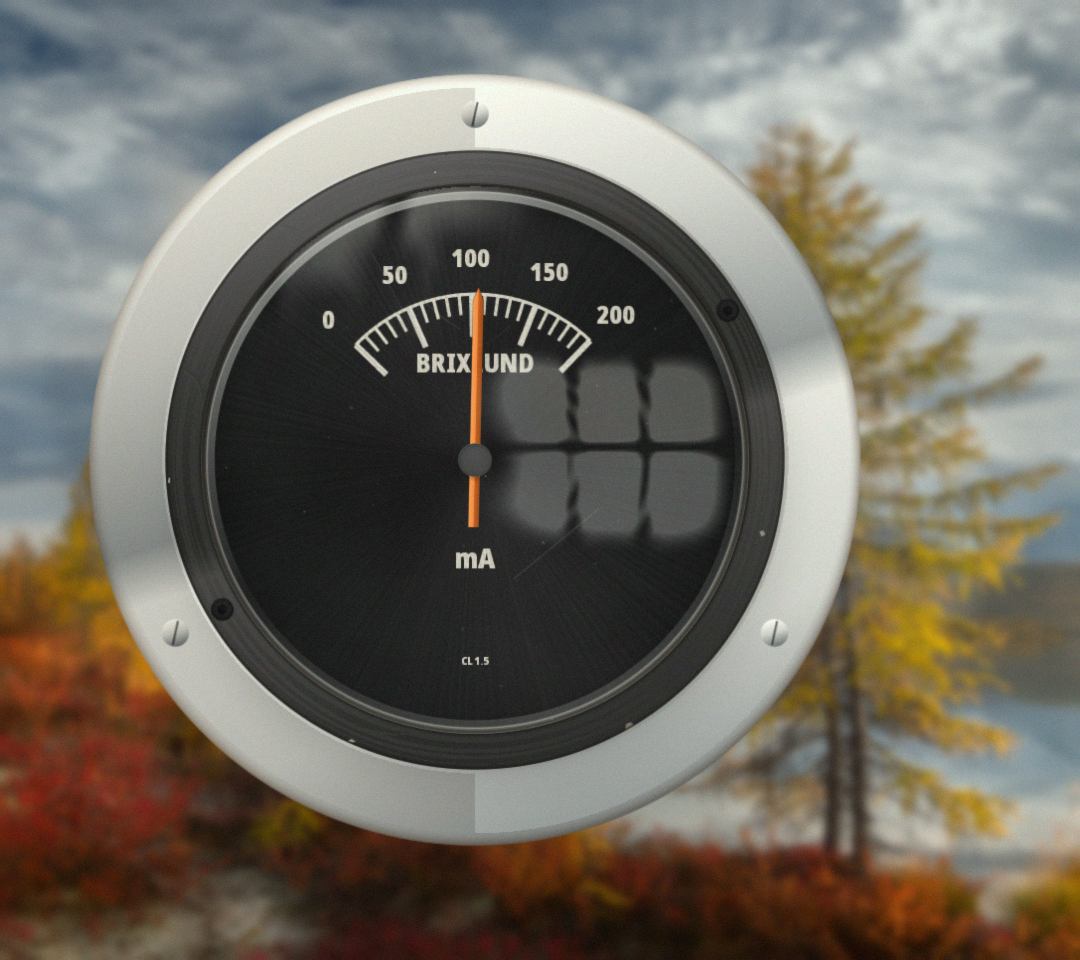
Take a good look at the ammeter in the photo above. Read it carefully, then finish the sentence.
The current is 105 mA
